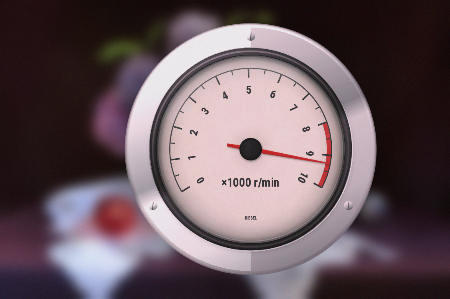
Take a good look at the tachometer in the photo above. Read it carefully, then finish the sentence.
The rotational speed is 9250 rpm
